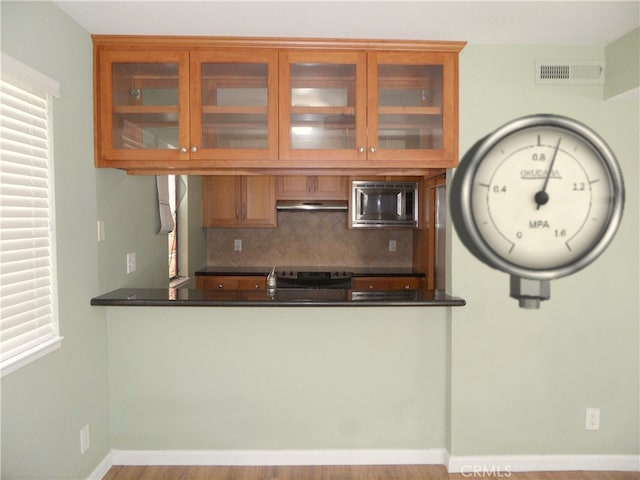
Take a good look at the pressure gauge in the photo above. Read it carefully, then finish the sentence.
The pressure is 0.9 MPa
